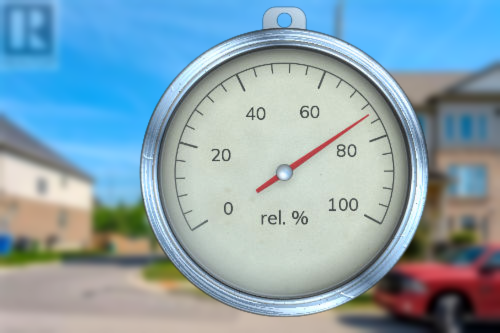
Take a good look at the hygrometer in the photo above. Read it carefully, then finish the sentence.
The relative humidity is 74 %
